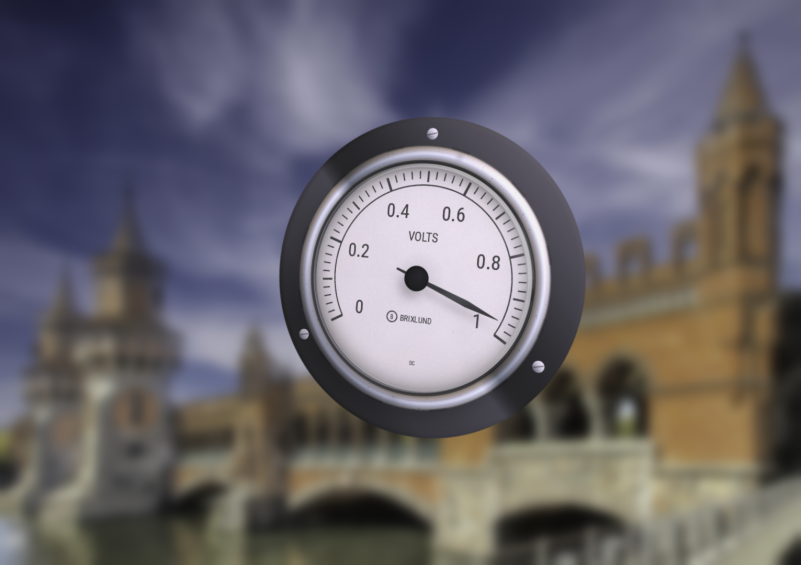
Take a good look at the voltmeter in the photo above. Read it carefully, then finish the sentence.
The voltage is 0.96 V
